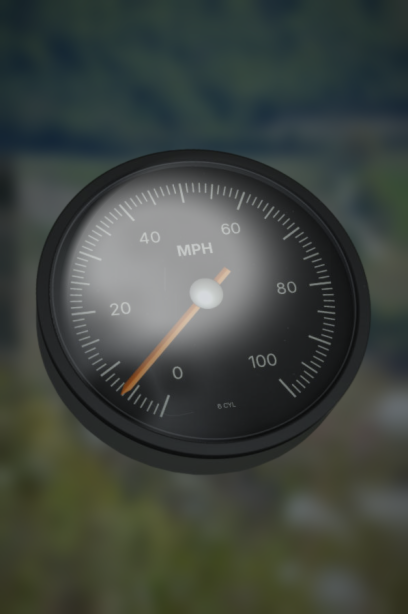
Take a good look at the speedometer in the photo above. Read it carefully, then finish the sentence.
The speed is 6 mph
